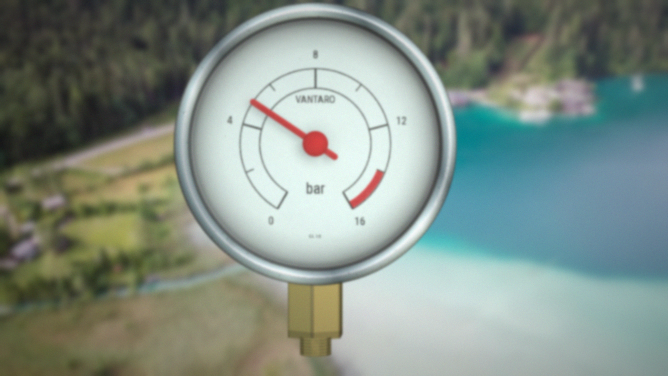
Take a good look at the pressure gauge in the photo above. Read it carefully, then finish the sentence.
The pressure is 5 bar
